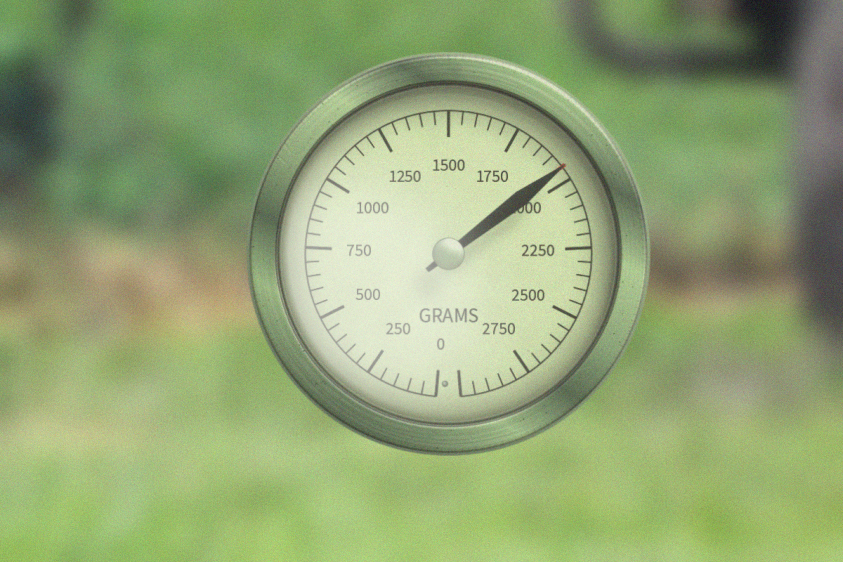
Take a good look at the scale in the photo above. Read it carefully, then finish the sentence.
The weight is 1950 g
